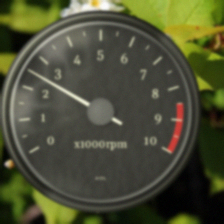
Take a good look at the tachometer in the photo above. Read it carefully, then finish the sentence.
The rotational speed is 2500 rpm
